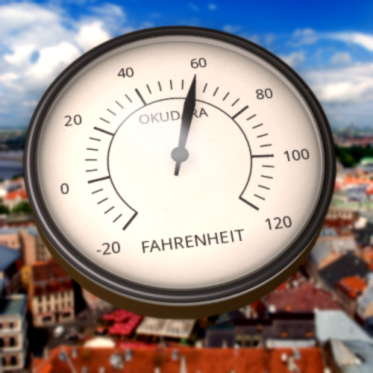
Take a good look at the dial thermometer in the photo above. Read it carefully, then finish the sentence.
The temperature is 60 °F
